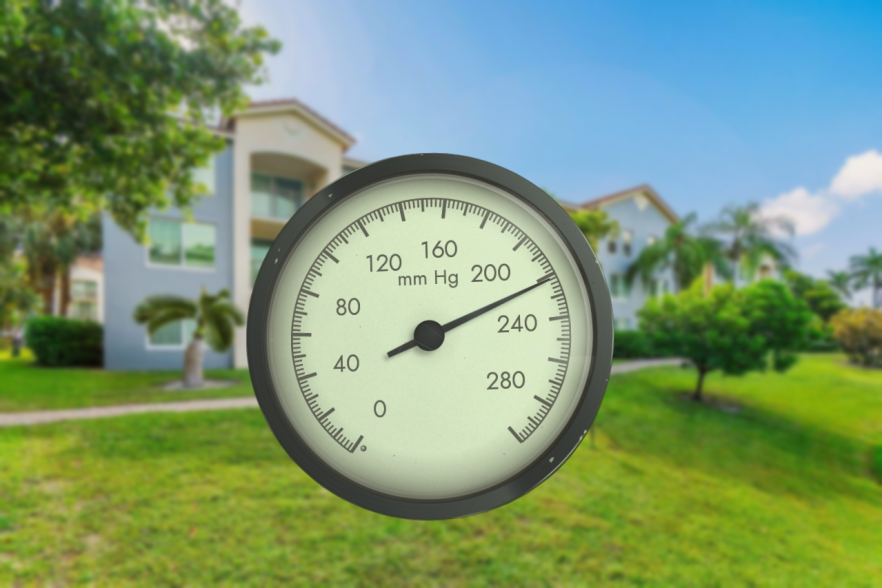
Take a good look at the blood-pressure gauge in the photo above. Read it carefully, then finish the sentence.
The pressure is 222 mmHg
